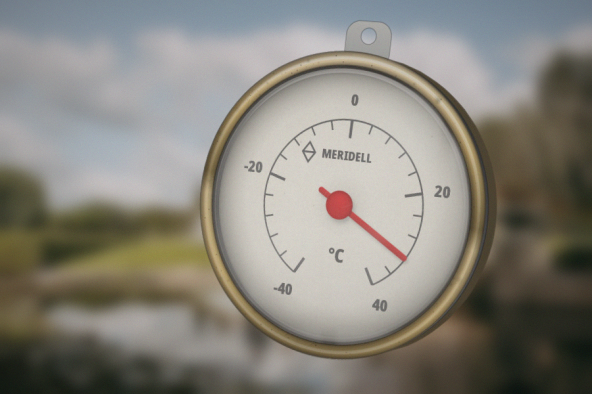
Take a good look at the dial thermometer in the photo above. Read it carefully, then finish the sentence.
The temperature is 32 °C
